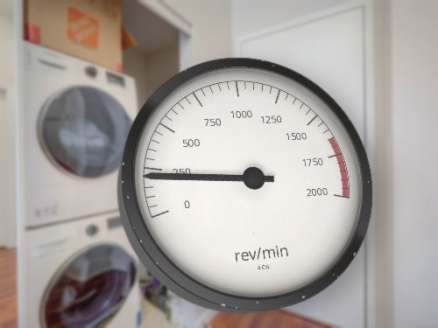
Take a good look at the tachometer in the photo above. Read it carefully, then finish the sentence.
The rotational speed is 200 rpm
